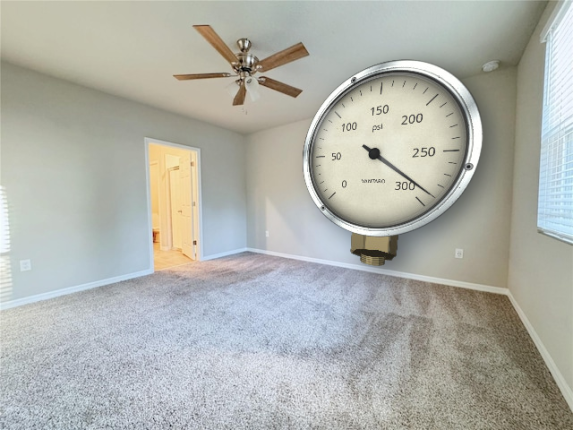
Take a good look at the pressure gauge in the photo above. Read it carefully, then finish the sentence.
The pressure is 290 psi
